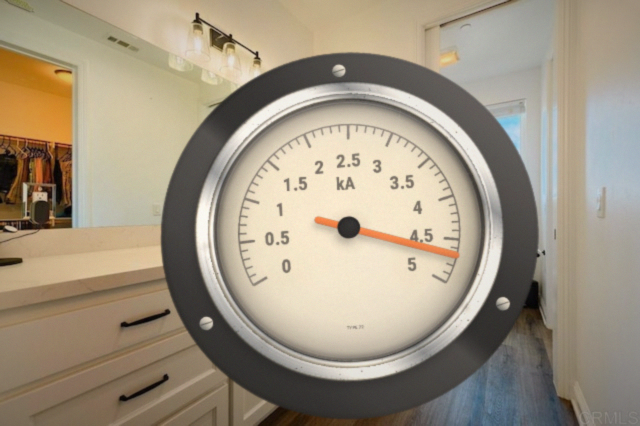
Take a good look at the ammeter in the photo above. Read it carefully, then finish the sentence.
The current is 4.7 kA
